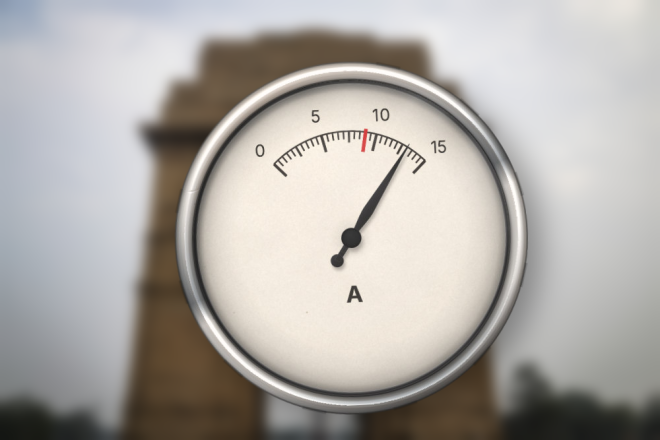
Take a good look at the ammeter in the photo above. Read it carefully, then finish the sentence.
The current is 13 A
